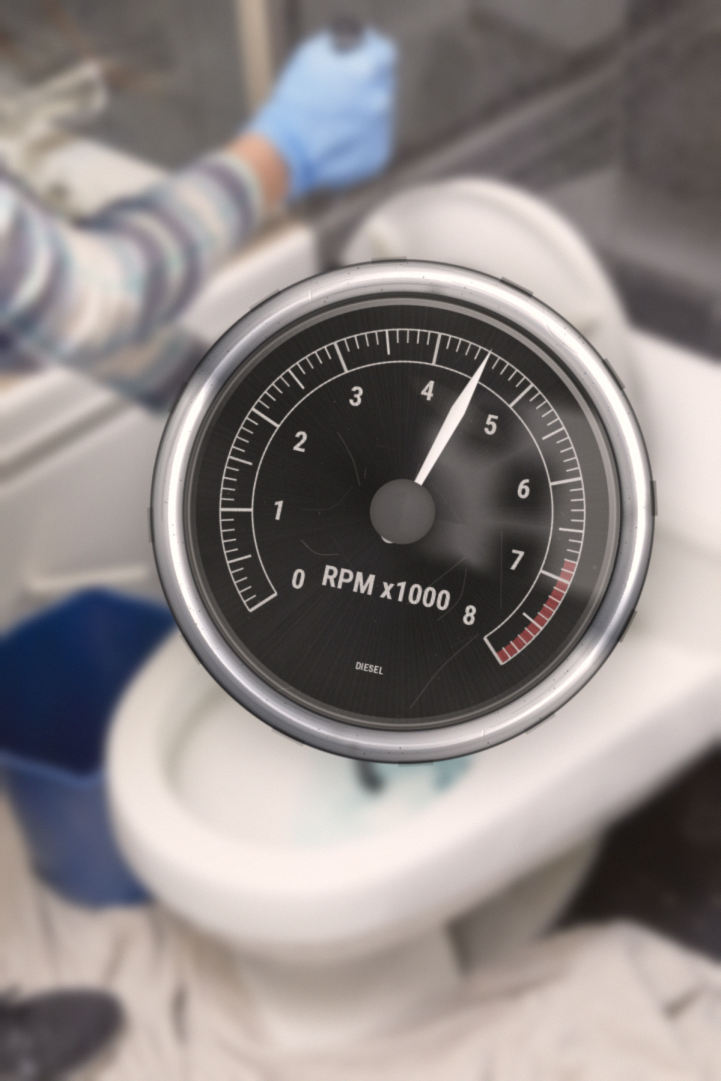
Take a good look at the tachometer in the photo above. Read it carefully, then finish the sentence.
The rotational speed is 4500 rpm
